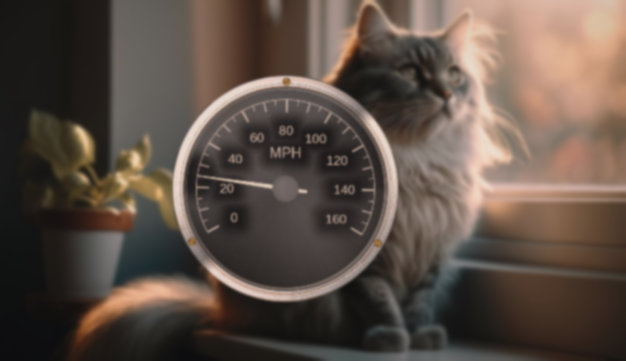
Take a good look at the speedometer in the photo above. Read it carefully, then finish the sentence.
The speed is 25 mph
